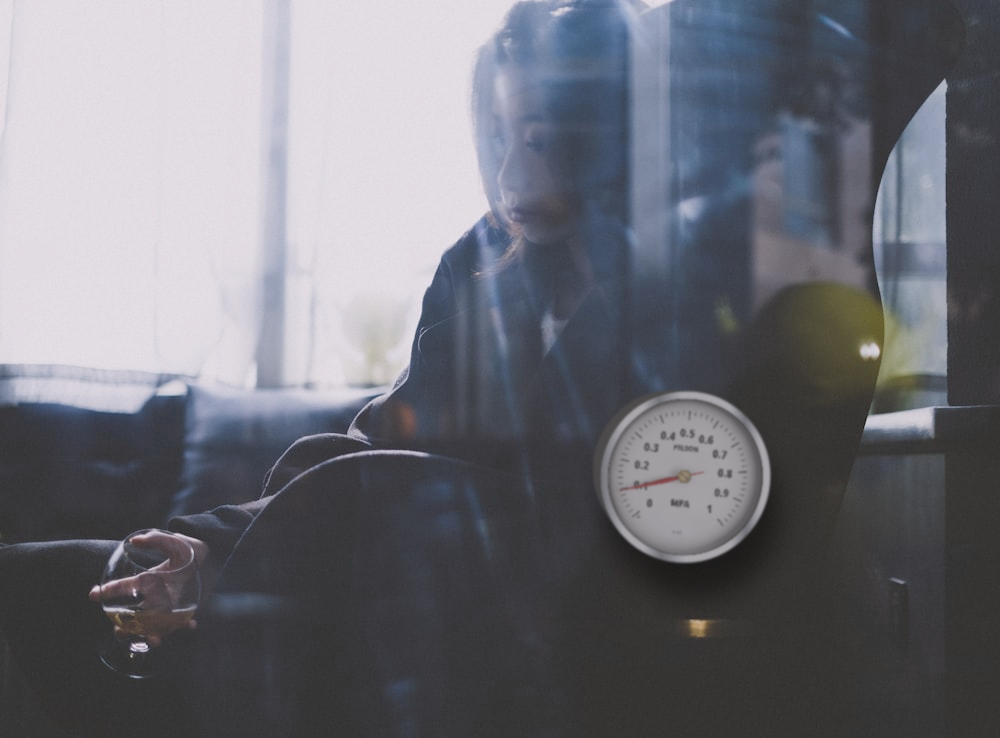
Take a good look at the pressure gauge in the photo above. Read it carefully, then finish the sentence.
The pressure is 0.1 MPa
